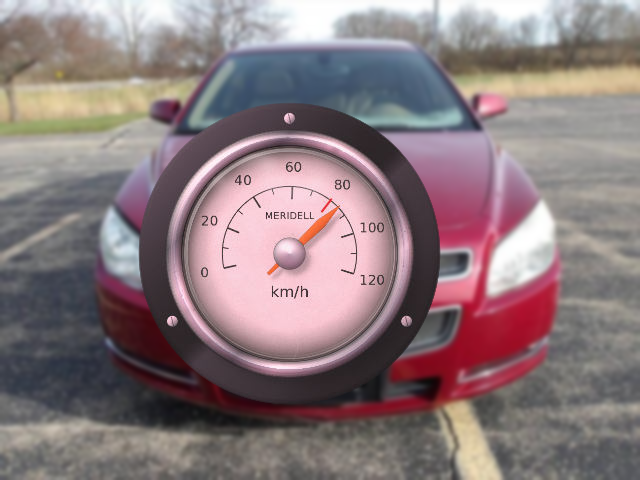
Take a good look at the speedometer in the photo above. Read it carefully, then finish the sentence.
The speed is 85 km/h
